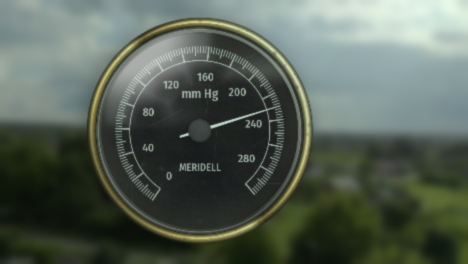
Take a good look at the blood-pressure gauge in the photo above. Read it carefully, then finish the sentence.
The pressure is 230 mmHg
